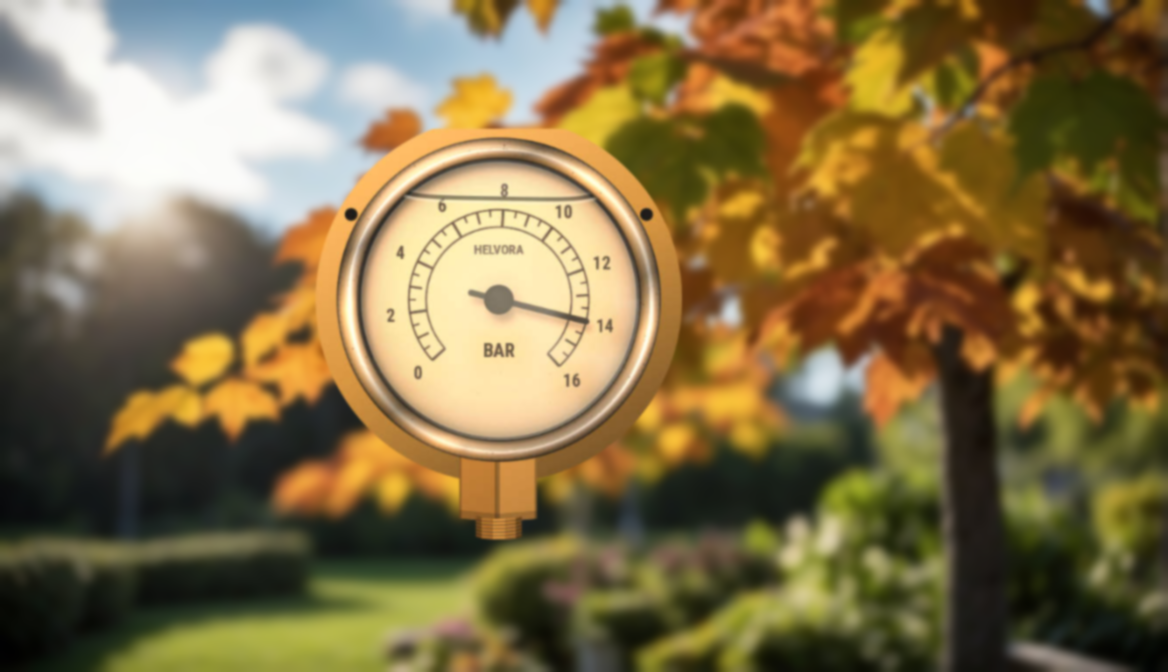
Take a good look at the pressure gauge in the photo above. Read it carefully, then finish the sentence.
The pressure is 14 bar
